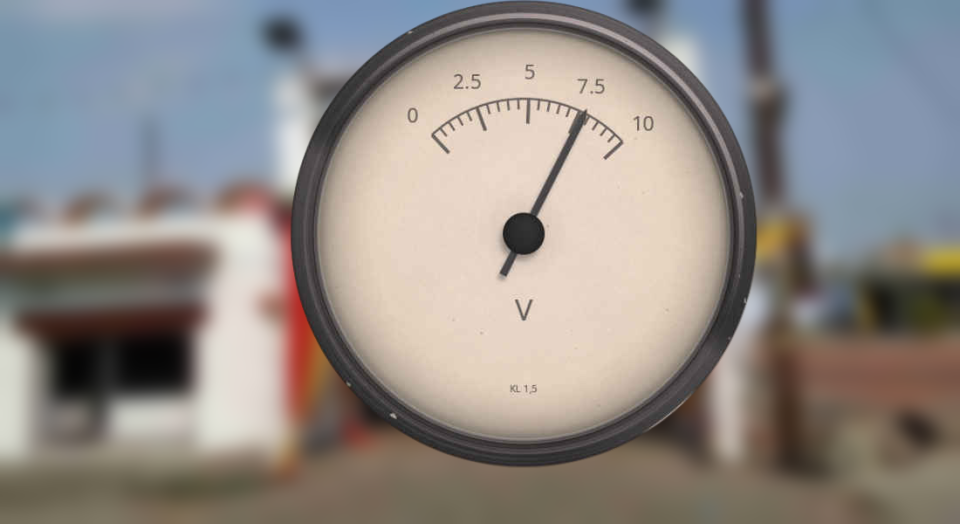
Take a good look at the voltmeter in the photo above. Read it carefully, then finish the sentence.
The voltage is 7.75 V
